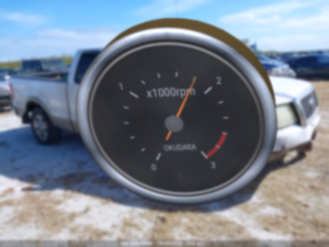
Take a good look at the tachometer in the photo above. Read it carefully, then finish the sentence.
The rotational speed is 1800 rpm
